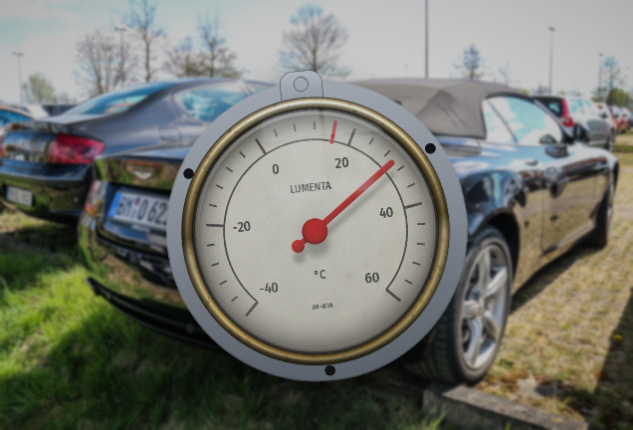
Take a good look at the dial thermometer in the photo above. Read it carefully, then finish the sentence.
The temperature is 30 °C
